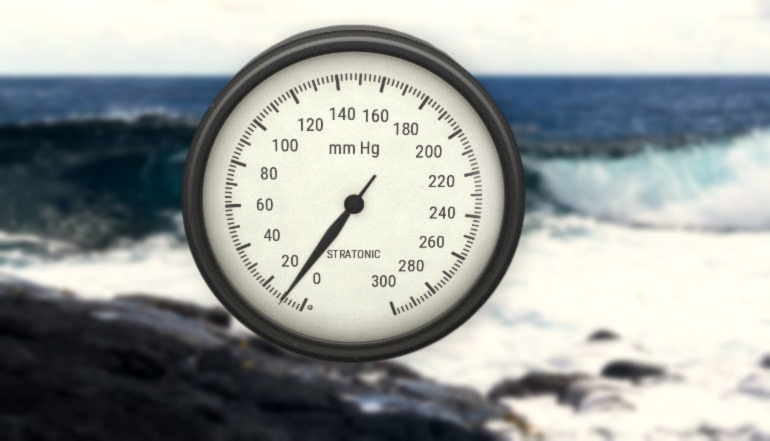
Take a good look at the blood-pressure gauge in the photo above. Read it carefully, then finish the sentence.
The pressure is 10 mmHg
